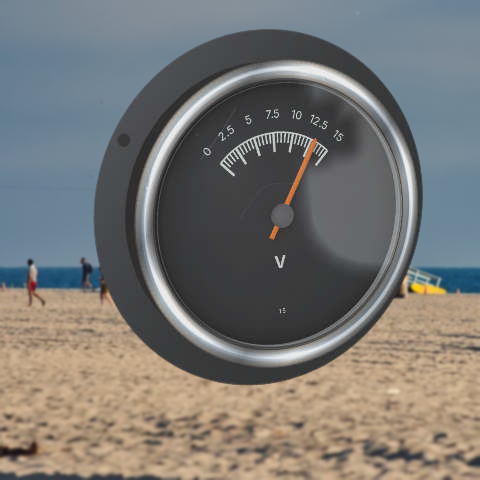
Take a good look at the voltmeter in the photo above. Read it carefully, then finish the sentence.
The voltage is 12.5 V
